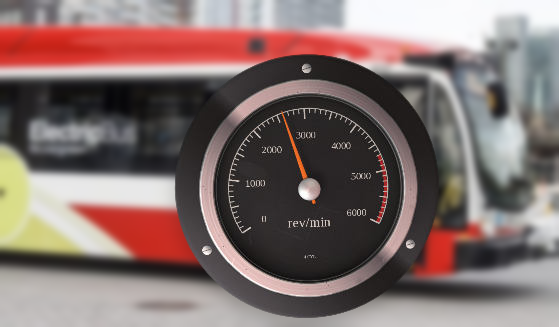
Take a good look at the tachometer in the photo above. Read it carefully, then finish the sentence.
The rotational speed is 2600 rpm
